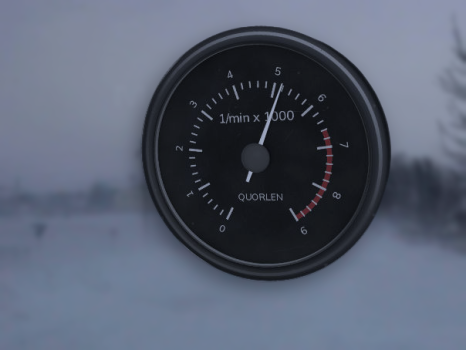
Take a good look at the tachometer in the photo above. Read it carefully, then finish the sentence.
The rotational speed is 5200 rpm
